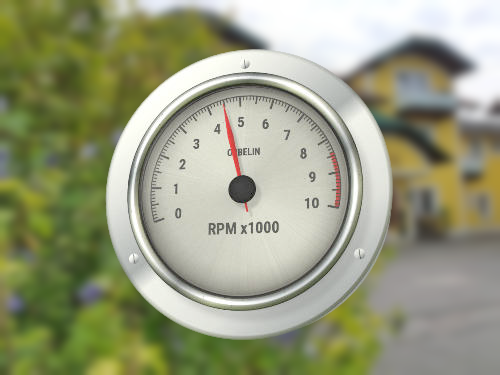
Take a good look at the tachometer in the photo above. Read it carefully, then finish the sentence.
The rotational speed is 4500 rpm
